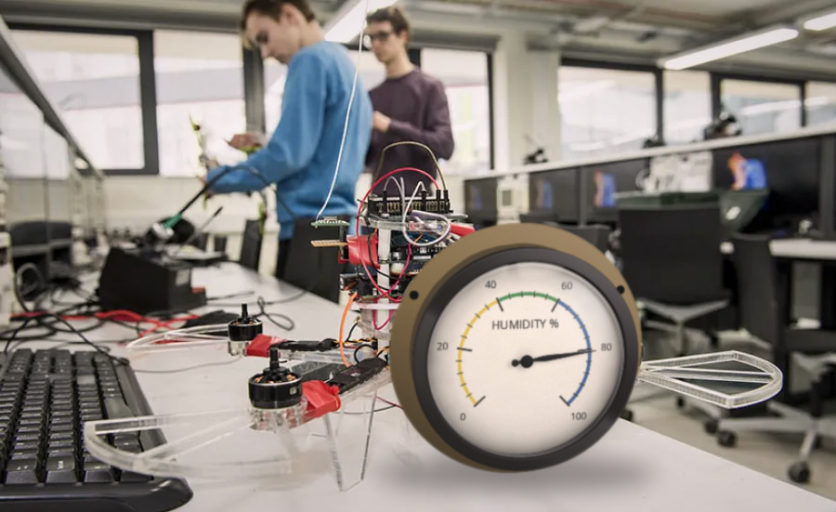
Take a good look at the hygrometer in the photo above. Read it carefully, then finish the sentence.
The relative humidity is 80 %
